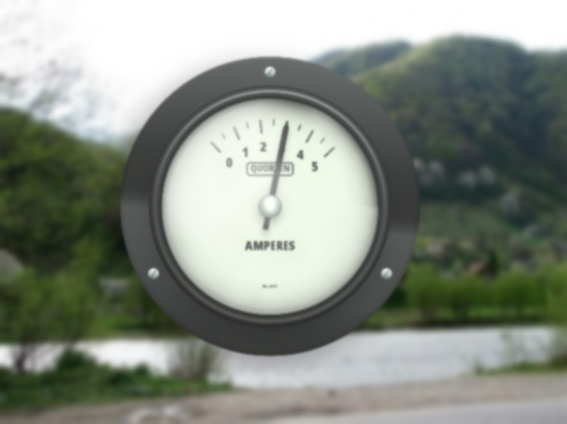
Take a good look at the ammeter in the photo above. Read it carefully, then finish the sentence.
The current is 3 A
